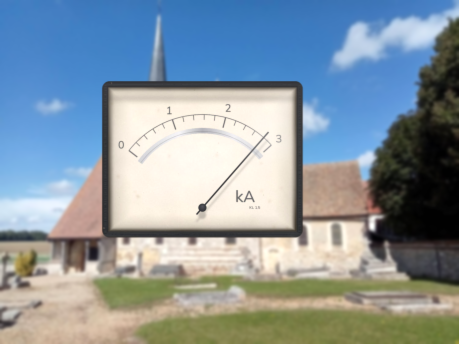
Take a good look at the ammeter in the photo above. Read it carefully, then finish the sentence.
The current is 2.8 kA
